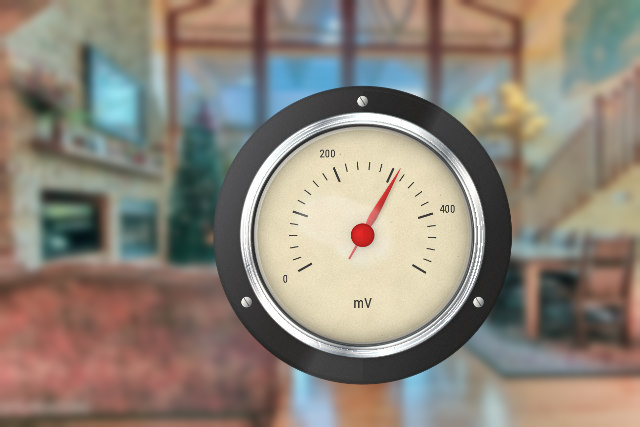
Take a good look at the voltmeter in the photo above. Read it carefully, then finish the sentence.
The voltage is 310 mV
